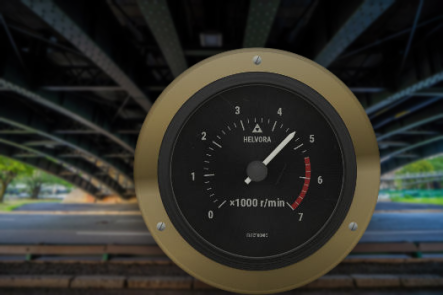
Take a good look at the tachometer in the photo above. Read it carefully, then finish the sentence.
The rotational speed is 4600 rpm
